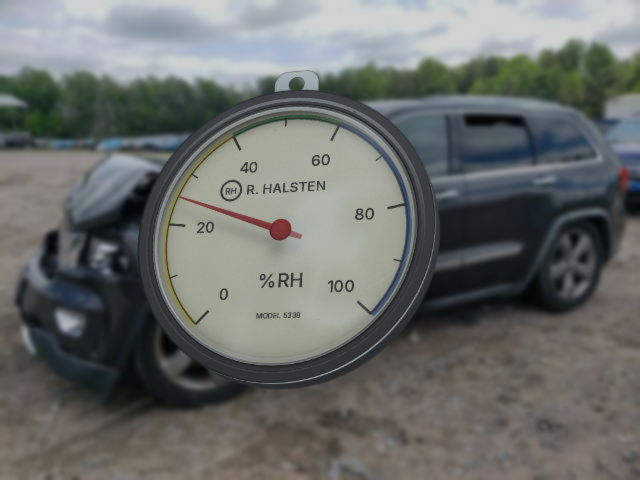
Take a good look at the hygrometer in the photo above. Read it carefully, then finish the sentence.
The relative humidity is 25 %
